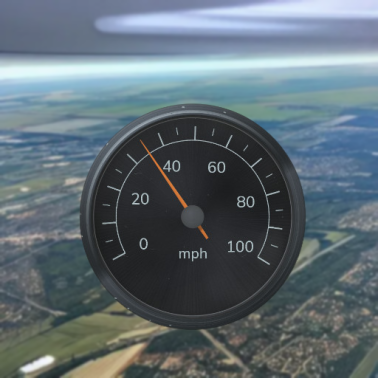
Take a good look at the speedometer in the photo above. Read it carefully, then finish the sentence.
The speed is 35 mph
